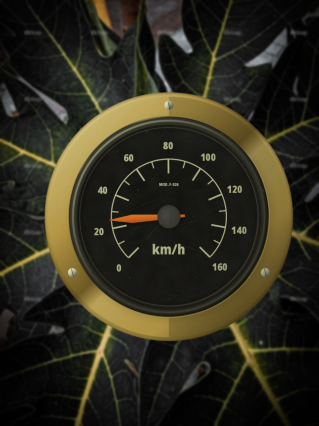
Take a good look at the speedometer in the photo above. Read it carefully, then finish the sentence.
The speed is 25 km/h
